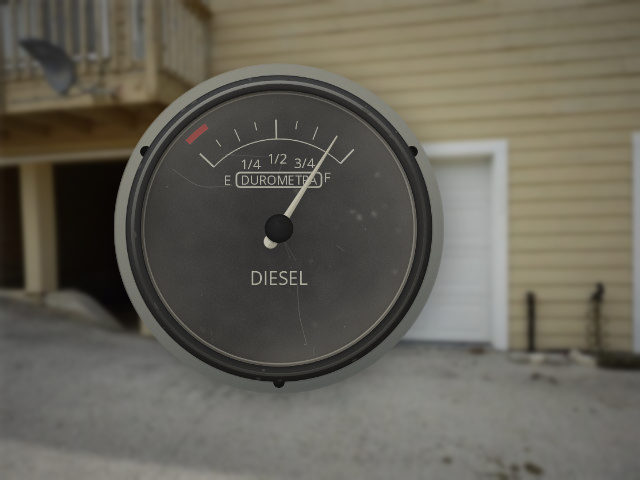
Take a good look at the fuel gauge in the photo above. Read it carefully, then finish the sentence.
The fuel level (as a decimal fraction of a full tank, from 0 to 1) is 0.875
